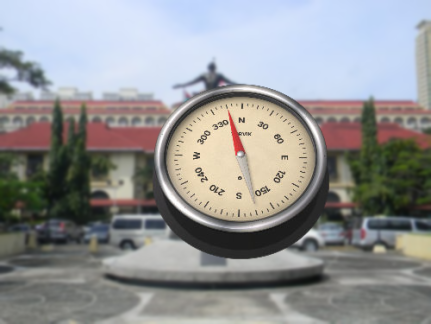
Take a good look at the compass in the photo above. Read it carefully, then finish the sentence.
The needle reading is 345 °
